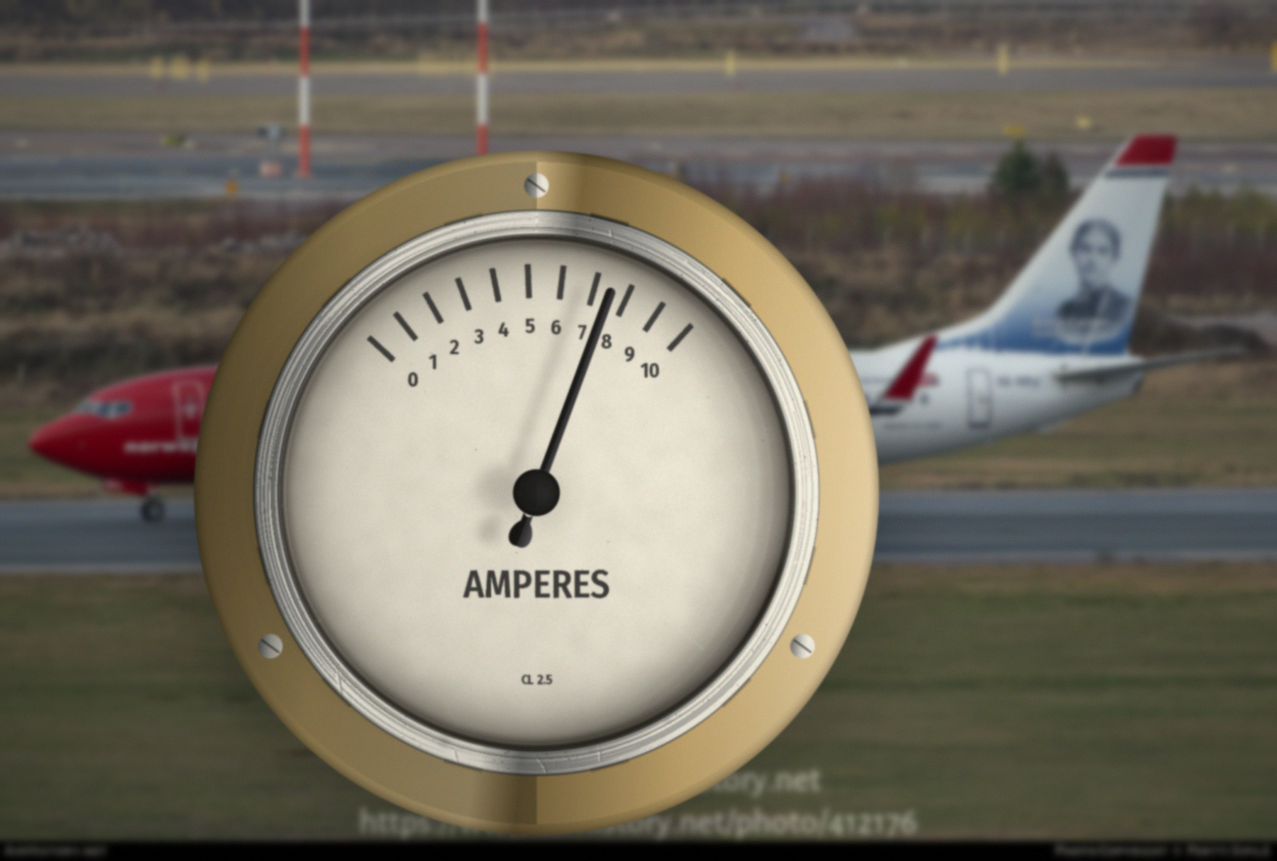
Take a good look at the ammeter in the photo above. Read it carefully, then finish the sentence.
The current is 7.5 A
